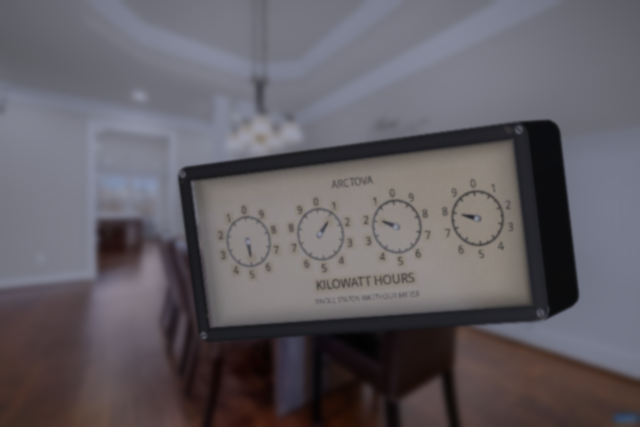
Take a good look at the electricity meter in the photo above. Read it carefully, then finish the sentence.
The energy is 5118 kWh
